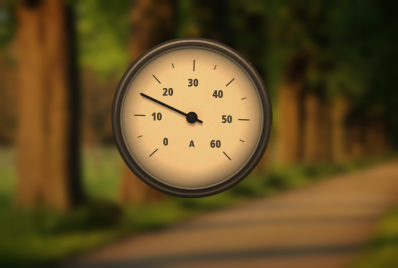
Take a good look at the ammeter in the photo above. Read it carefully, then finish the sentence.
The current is 15 A
